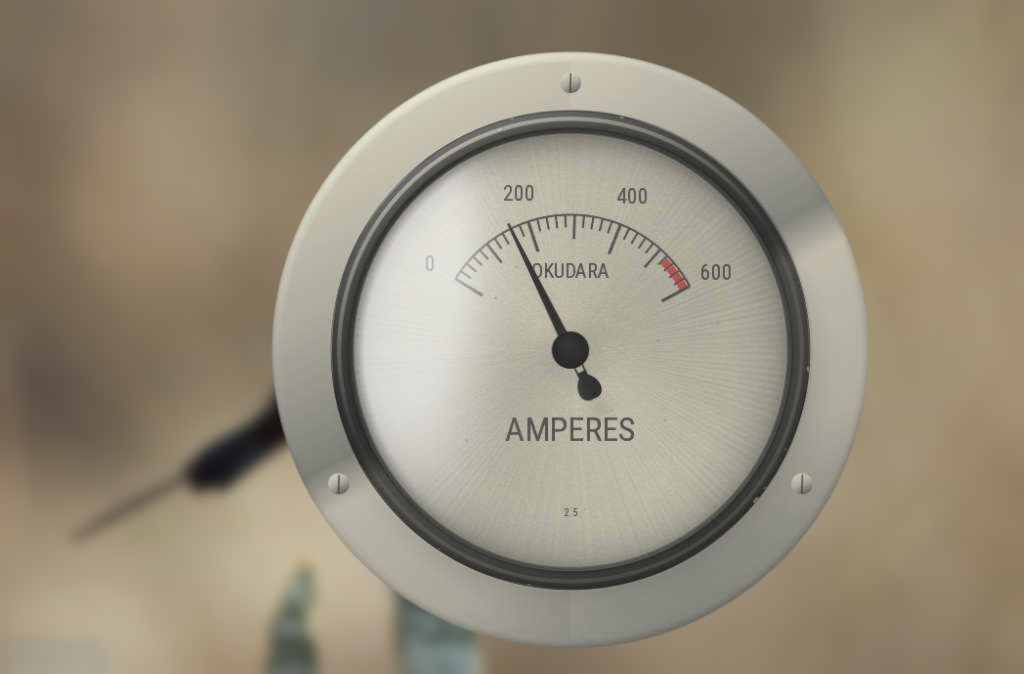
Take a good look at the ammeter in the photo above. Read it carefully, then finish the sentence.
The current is 160 A
